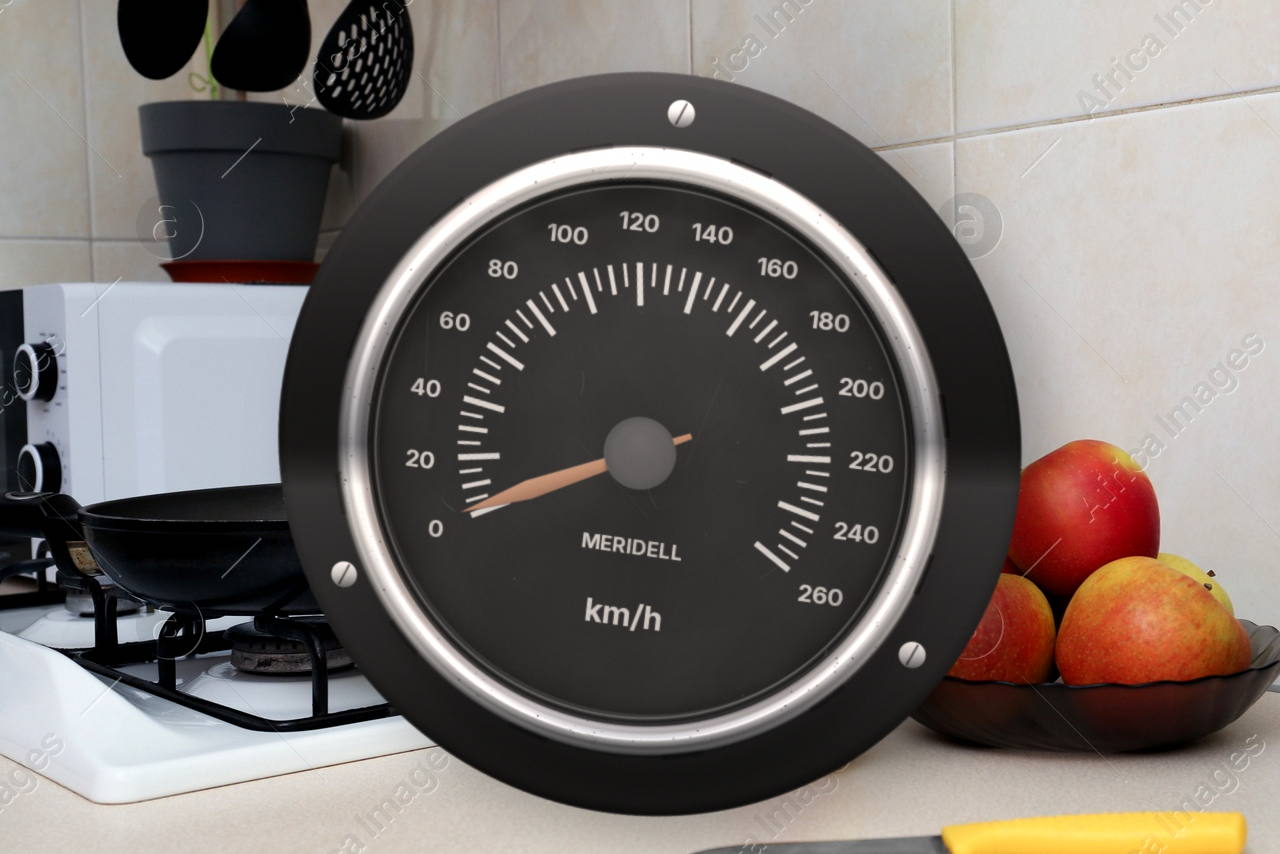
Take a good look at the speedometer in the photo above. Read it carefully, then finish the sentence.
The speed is 2.5 km/h
